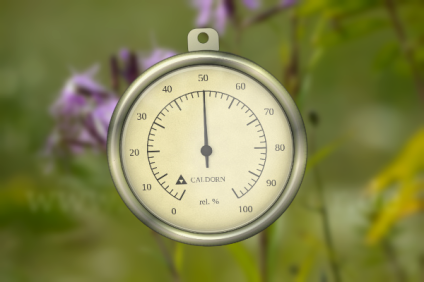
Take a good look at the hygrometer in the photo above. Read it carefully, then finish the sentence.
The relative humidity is 50 %
